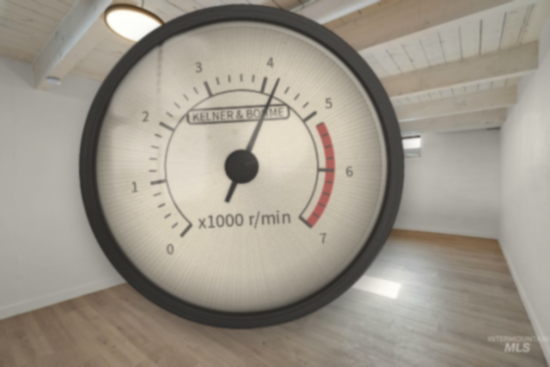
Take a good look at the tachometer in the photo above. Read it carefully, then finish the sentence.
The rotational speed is 4200 rpm
